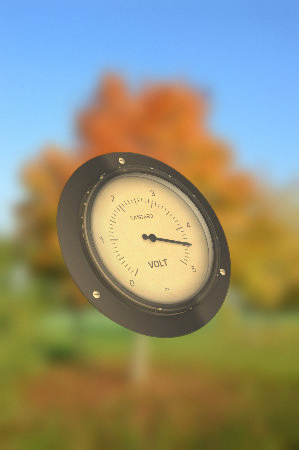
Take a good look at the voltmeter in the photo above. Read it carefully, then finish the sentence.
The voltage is 4.5 V
